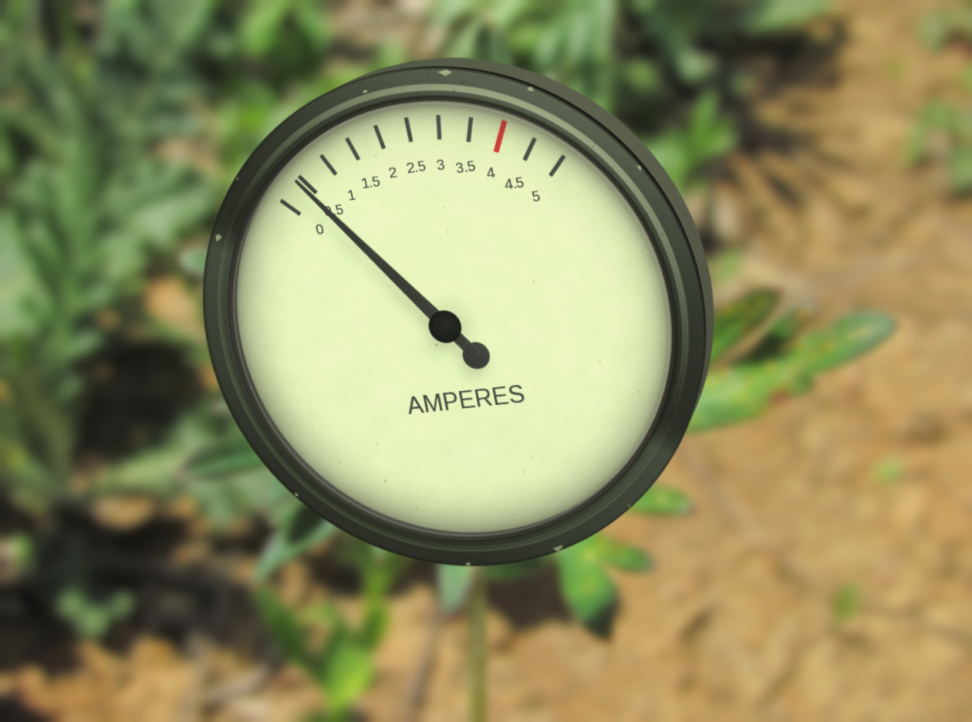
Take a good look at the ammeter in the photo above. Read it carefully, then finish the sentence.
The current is 0.5 A
